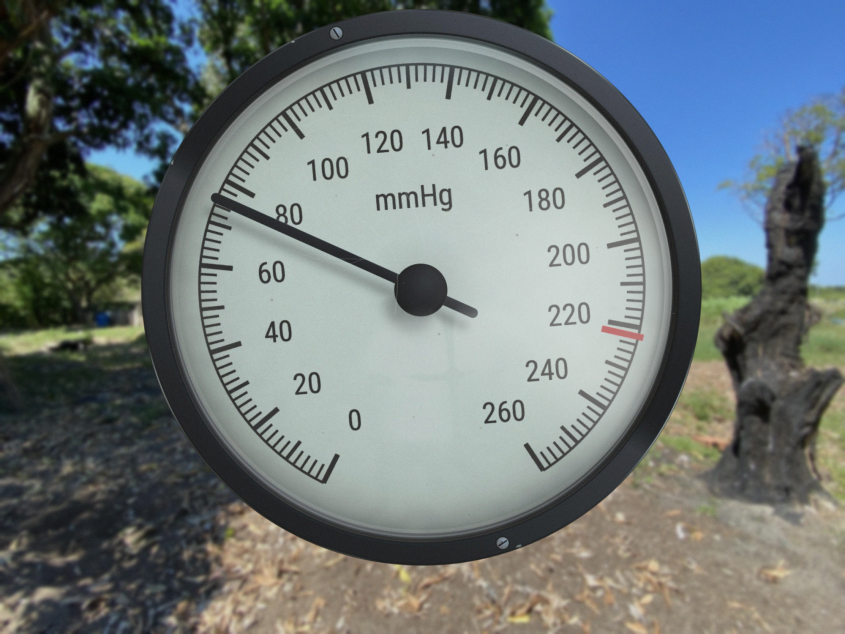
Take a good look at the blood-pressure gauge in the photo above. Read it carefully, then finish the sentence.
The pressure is 76 mmHg
